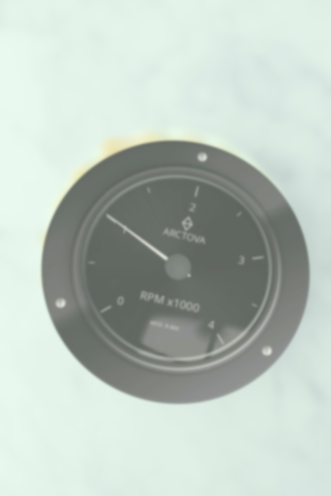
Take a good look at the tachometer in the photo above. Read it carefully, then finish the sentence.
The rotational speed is 1000 rpm
